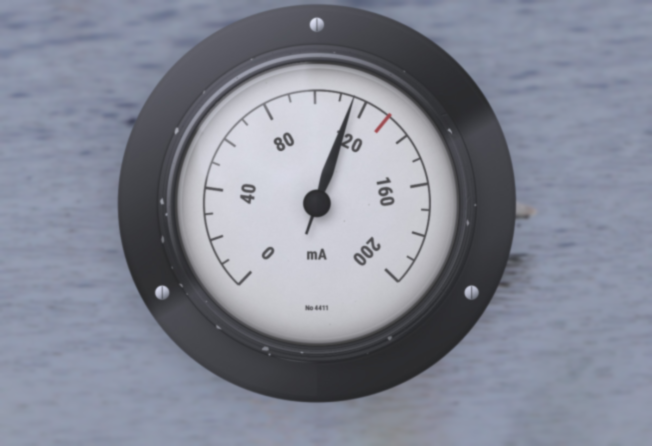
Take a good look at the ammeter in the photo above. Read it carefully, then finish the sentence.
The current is 115 mA
